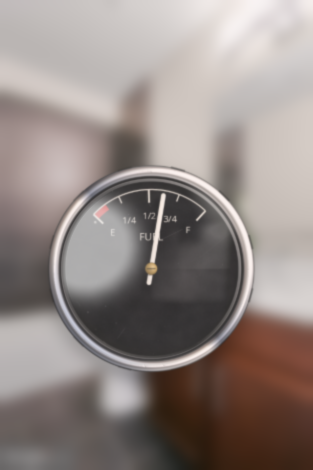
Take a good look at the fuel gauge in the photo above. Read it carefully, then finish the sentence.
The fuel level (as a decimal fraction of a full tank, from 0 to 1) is 0.625
